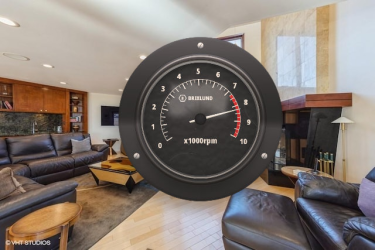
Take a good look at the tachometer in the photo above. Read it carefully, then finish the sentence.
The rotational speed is 8250 rpm
